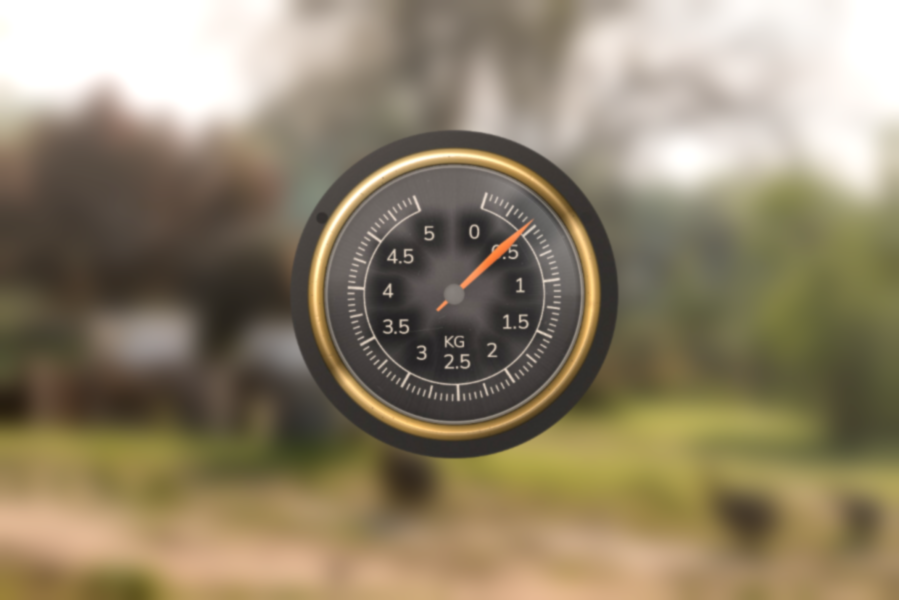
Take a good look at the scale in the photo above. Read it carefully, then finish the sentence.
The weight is 0.45 kg
